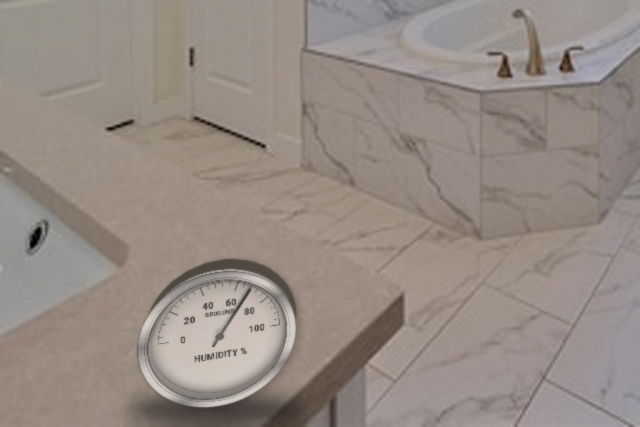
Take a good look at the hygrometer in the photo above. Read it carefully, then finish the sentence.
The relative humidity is 68 %
